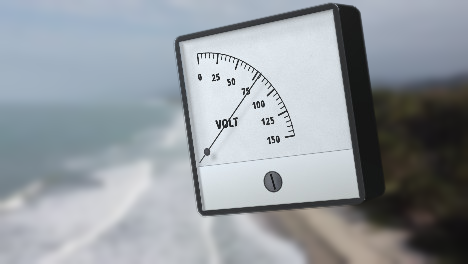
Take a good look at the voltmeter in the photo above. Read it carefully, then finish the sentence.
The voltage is 80 V
